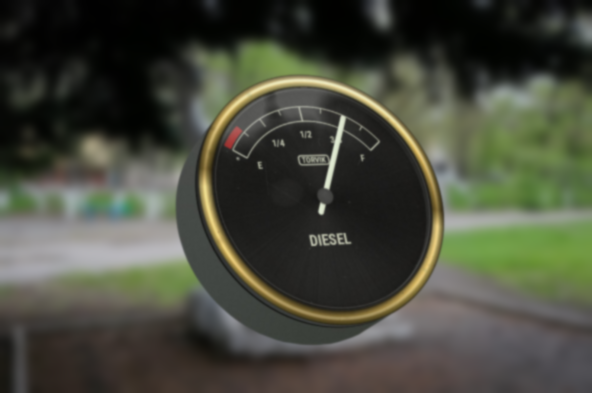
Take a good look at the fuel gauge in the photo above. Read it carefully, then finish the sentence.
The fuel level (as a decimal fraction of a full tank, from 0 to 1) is 0.75
